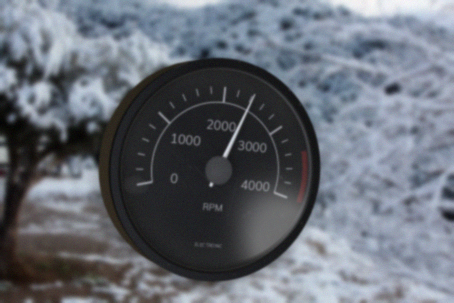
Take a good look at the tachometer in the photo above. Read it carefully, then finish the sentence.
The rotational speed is 2400 rpm
